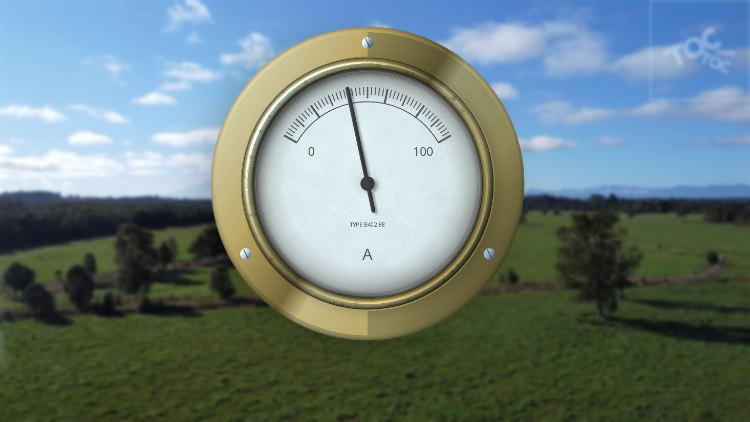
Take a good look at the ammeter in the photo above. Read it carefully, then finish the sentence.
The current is 40 A
